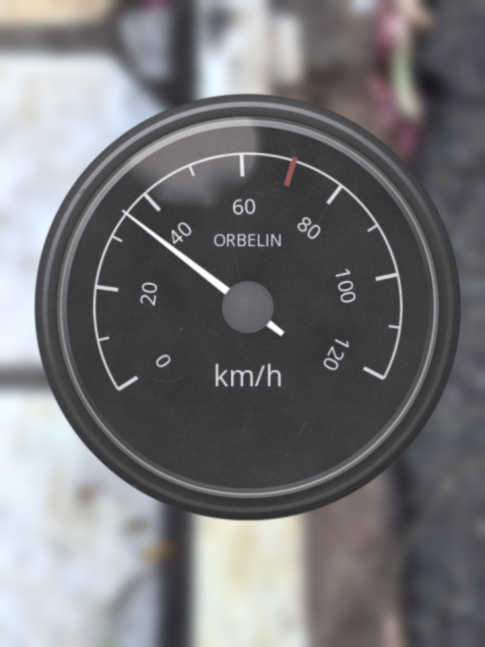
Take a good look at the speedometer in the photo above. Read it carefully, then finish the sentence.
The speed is 35 km/h
